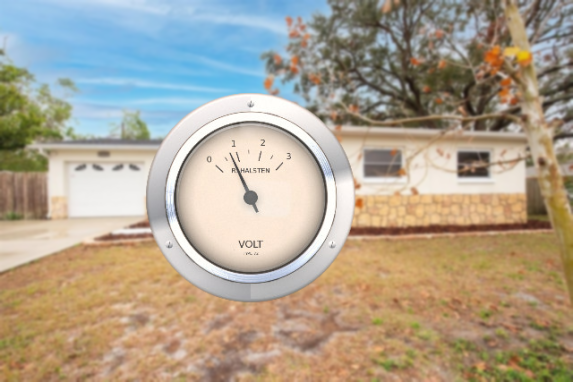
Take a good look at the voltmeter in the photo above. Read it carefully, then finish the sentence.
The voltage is 0.75 V
